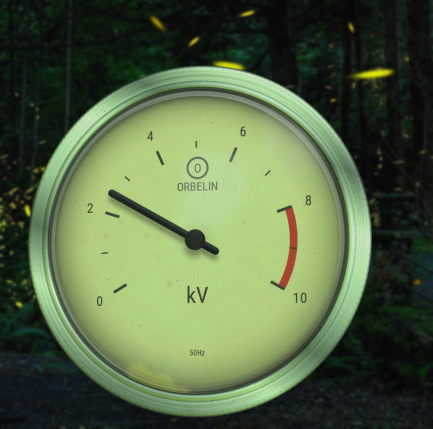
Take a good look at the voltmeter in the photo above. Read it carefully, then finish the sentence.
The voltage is 2.5 kV
